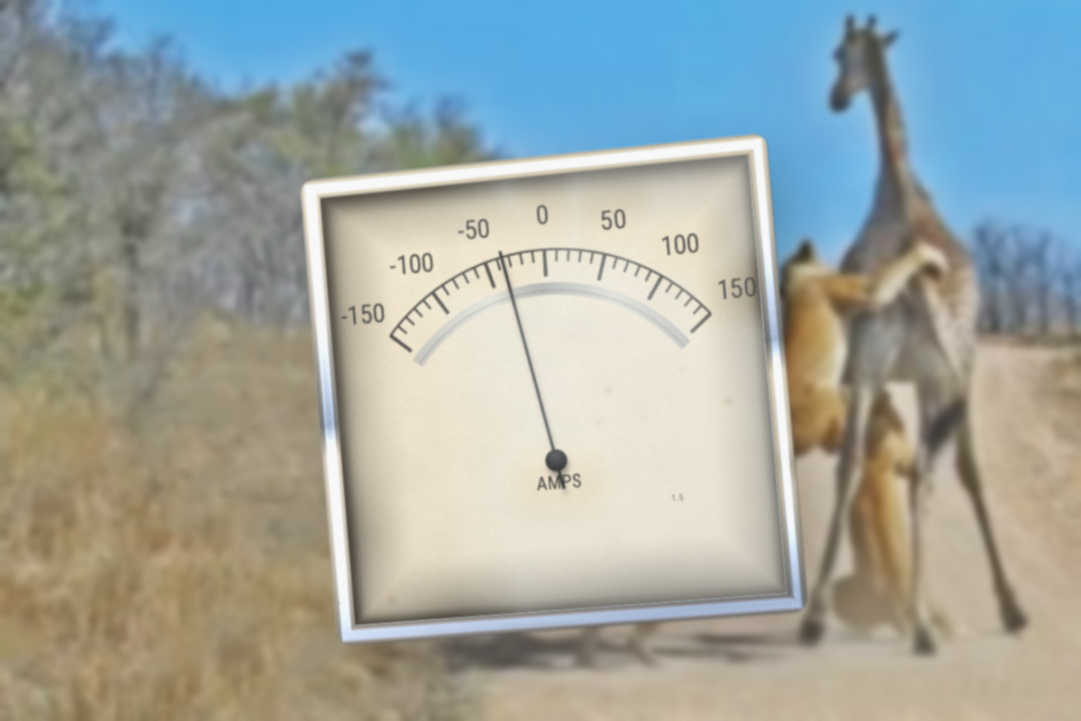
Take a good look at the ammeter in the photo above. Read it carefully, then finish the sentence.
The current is -35 A
